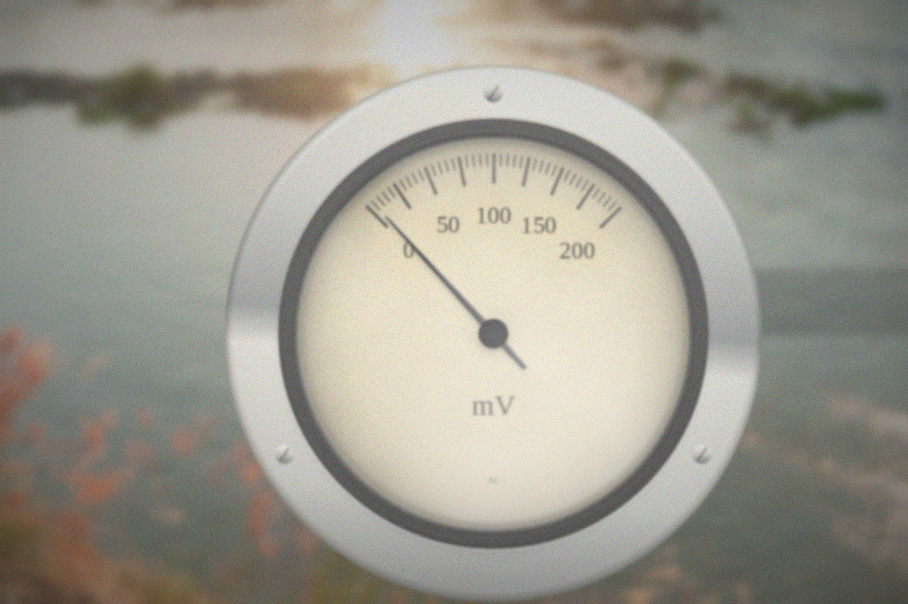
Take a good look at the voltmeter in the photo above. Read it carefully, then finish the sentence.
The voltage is 5 mV
